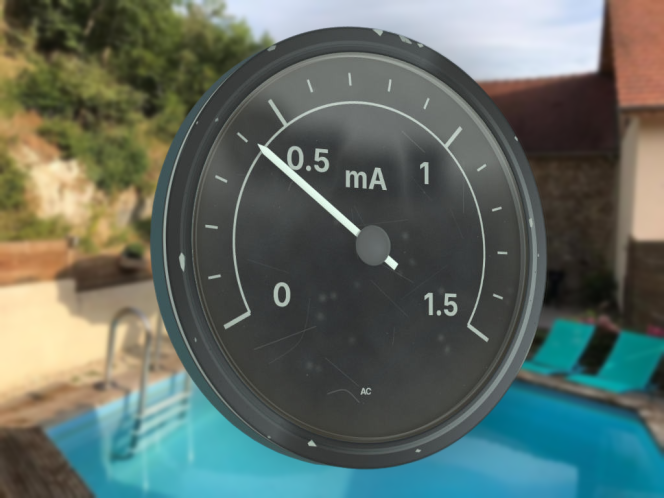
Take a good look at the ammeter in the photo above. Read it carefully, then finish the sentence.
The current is 0.4 mA
